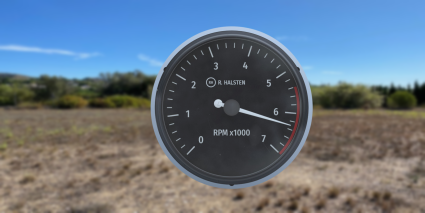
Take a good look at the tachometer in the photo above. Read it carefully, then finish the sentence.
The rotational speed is 6300 rpm
